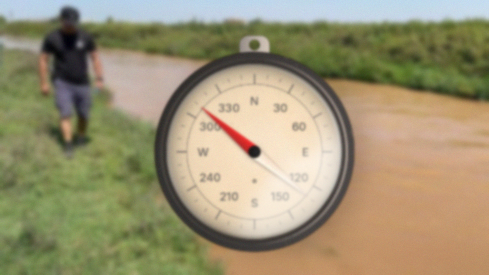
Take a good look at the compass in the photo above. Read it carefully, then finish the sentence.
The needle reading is 310 °
